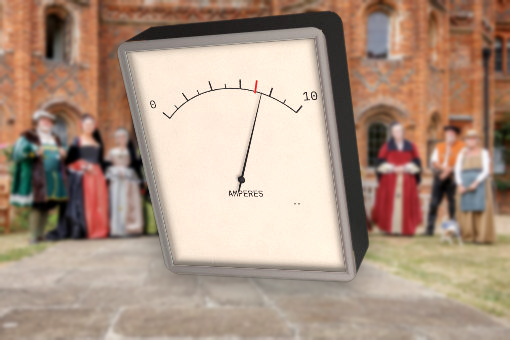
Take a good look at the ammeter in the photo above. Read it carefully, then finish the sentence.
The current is 7.5 A
